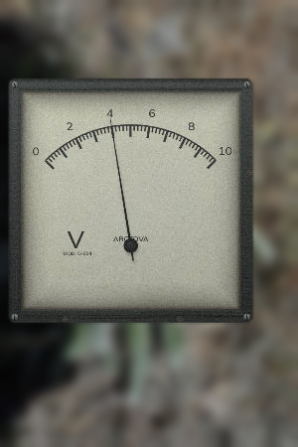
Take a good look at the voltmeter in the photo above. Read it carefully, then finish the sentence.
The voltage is 4 V
